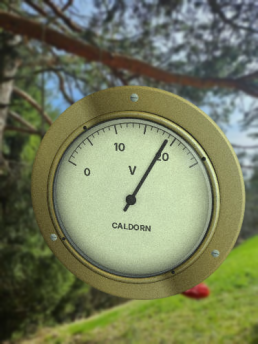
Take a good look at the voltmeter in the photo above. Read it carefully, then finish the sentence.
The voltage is 19 V
